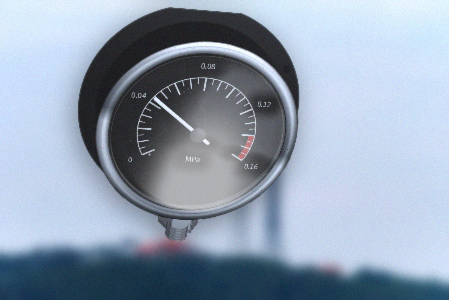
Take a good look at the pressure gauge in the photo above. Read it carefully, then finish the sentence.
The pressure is 0.045 MPa
